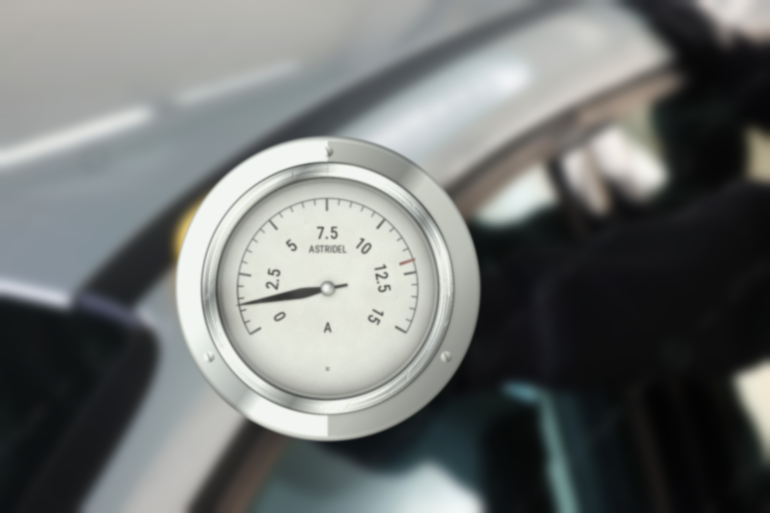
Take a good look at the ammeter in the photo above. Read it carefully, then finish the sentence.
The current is 1.25 A
